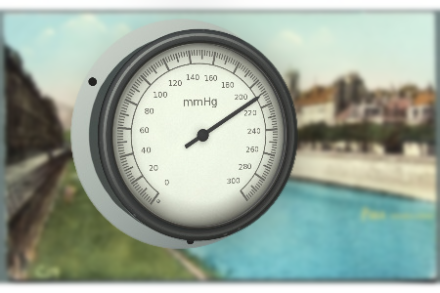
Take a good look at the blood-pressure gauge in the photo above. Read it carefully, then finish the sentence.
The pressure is 210 mmHg
